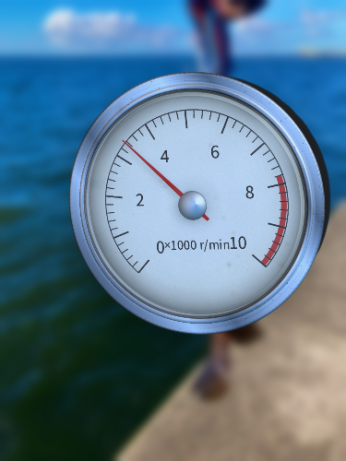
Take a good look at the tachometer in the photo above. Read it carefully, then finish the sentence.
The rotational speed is 3400 rpm
